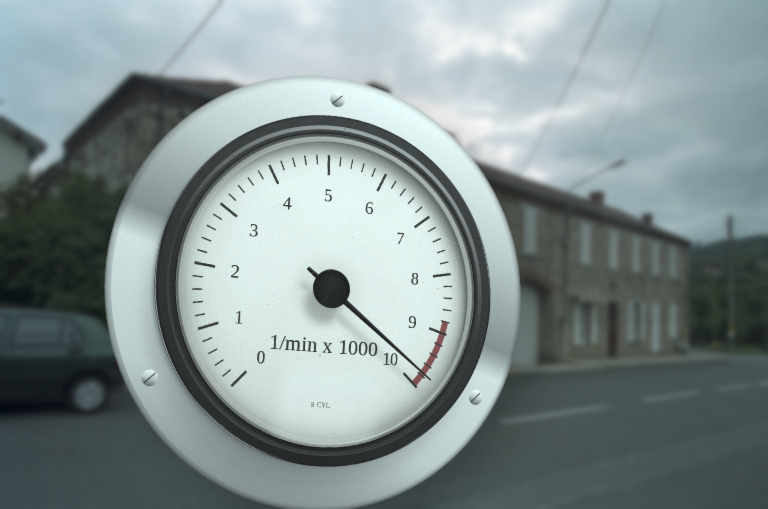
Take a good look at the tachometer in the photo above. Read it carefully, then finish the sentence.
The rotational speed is 9800 rpm
